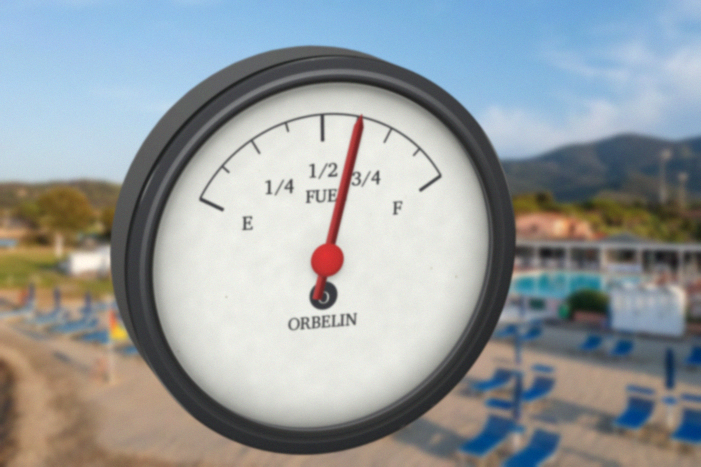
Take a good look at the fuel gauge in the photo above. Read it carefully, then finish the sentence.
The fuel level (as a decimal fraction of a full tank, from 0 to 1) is 0.625
